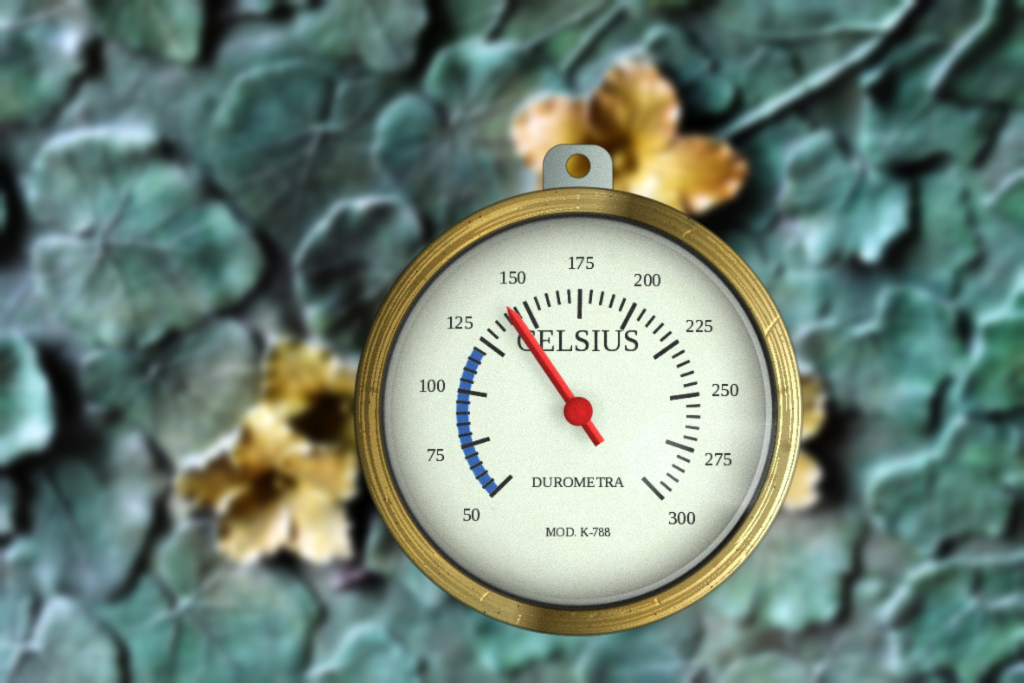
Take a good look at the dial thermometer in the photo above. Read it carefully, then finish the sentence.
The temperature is 142.5 °C
